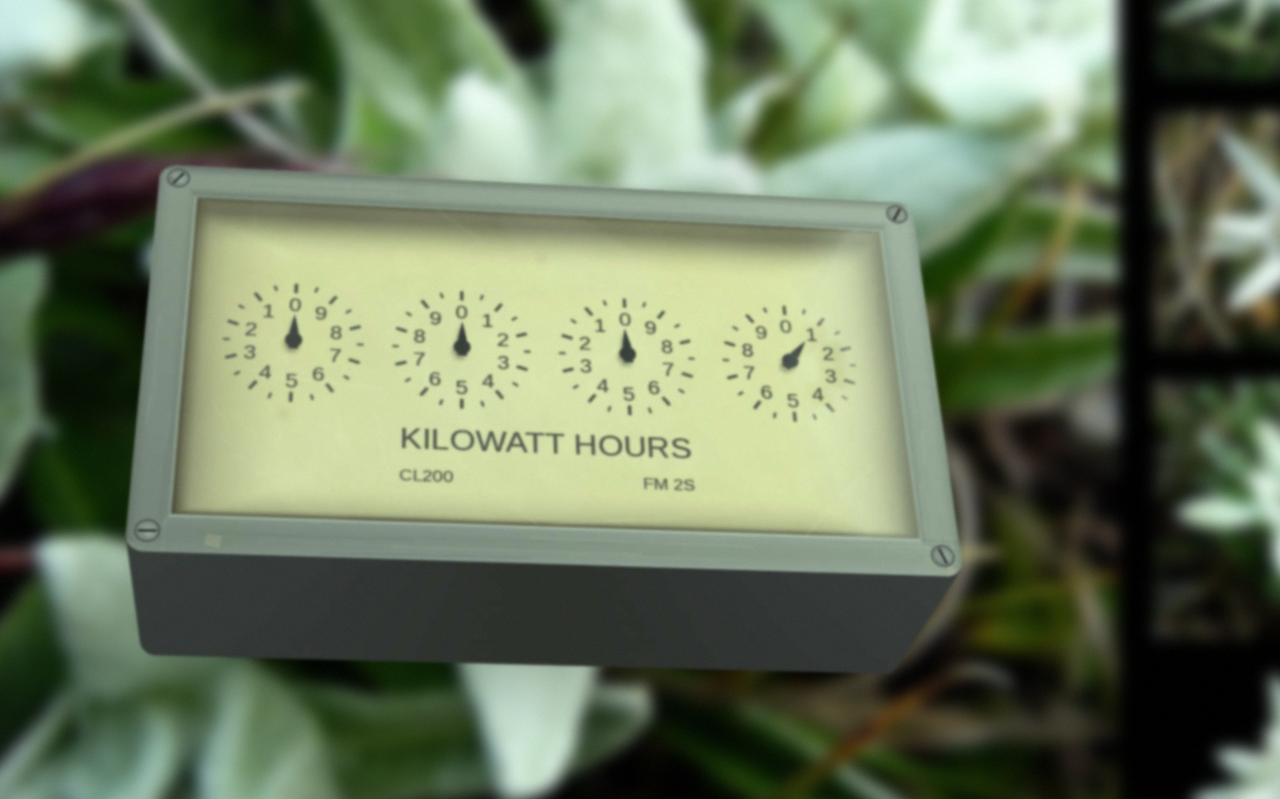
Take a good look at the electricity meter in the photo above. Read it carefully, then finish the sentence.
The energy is 1 kWh
